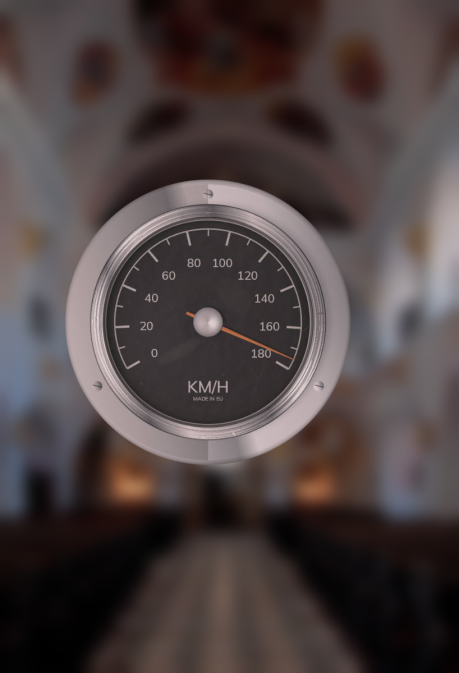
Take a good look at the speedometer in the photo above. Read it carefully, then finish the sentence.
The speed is 175 km/h
